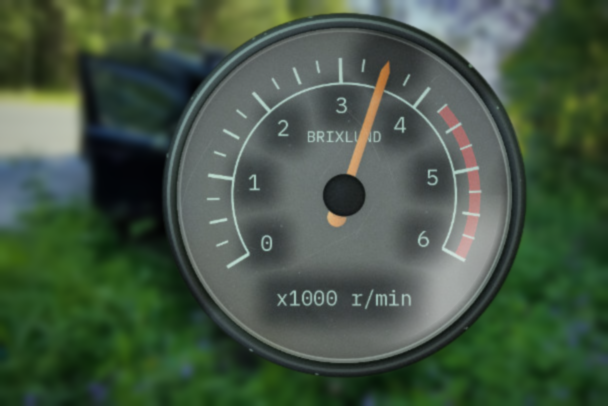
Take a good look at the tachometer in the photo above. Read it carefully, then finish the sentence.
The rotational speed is 3500 rpm
